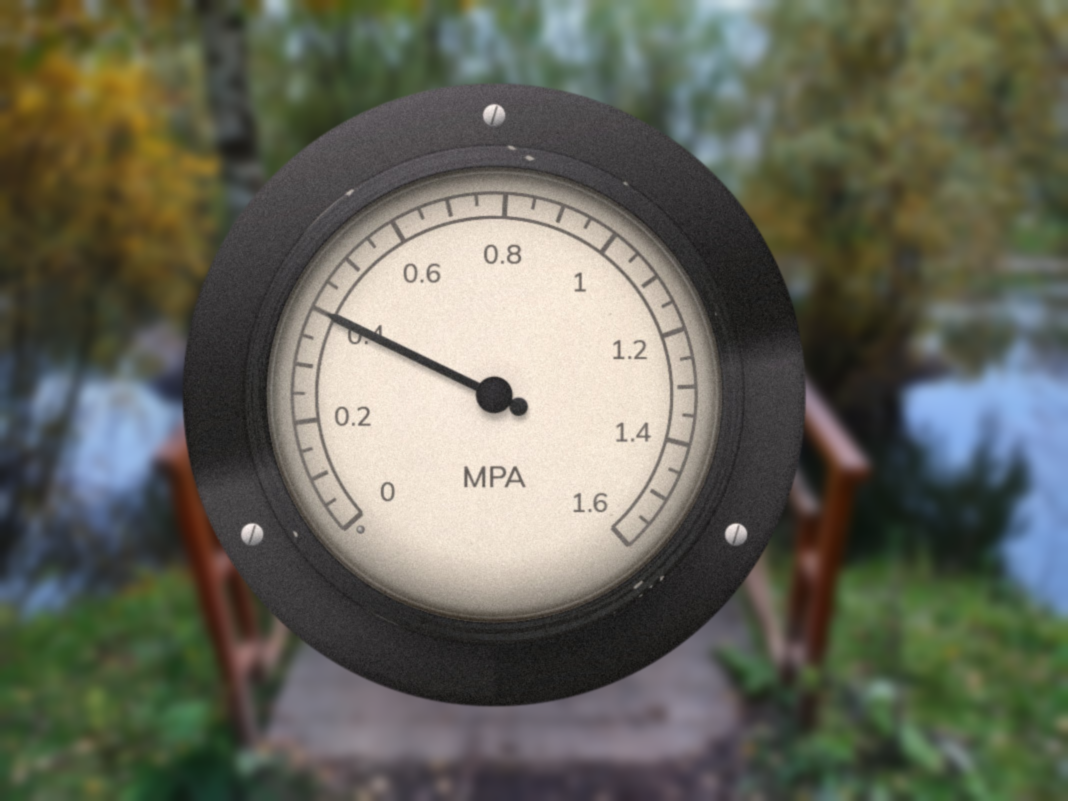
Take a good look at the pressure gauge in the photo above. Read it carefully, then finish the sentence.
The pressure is 0.4 MPa
